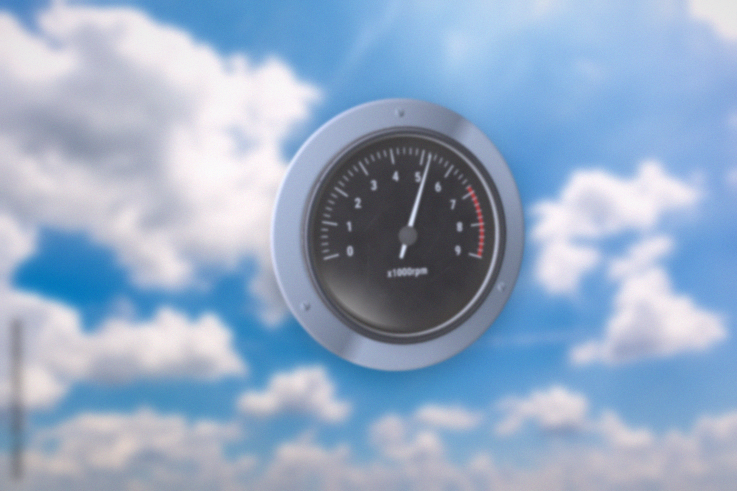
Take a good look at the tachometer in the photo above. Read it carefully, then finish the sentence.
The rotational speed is 5200 rpm
